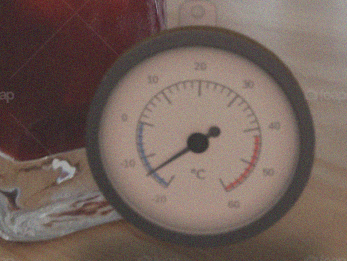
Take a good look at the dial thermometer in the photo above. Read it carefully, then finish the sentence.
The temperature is -14 °C
